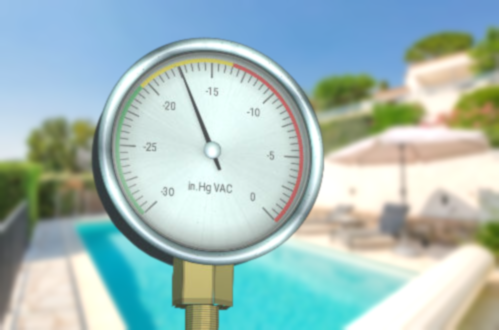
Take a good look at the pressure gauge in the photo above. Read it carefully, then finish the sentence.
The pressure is -17.5 inHg
